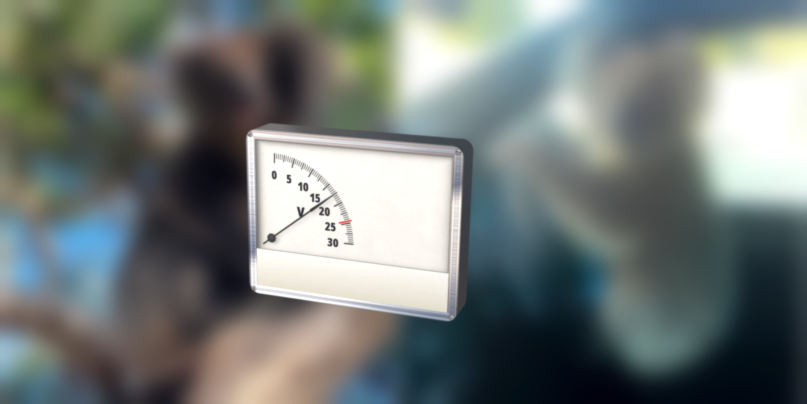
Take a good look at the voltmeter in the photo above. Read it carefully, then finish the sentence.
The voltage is 17.5 V
